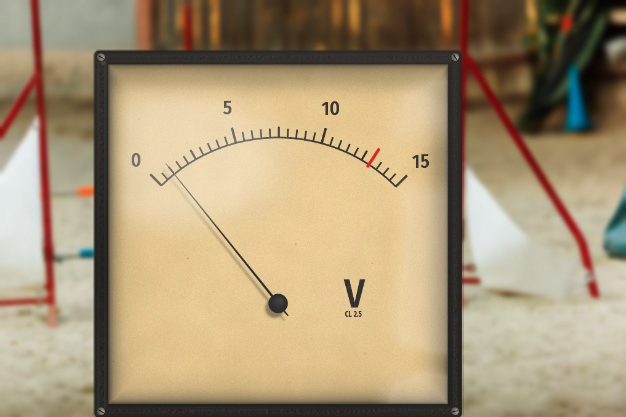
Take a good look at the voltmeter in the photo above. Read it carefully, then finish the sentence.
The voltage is 1 V
